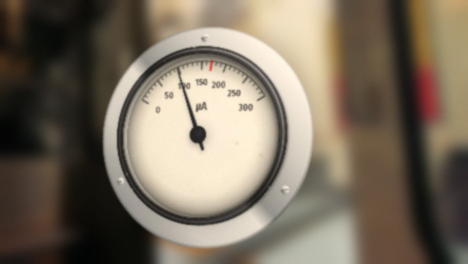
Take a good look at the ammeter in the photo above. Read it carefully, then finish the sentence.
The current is 100 µA
